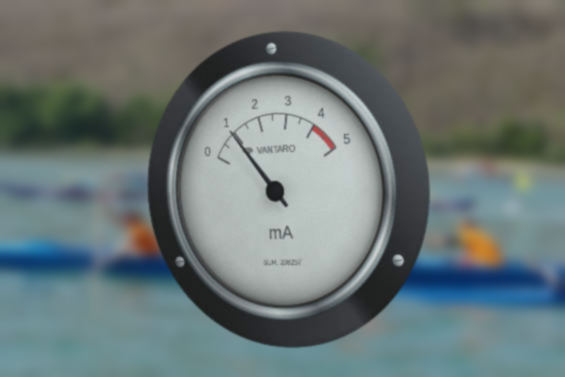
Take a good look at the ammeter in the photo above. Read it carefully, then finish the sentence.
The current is 1 mA
